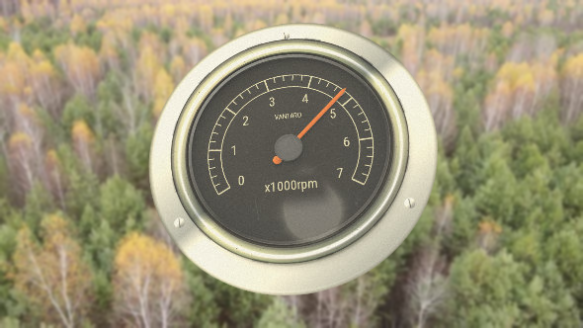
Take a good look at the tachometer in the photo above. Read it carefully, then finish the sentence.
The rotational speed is 4800 rpm
